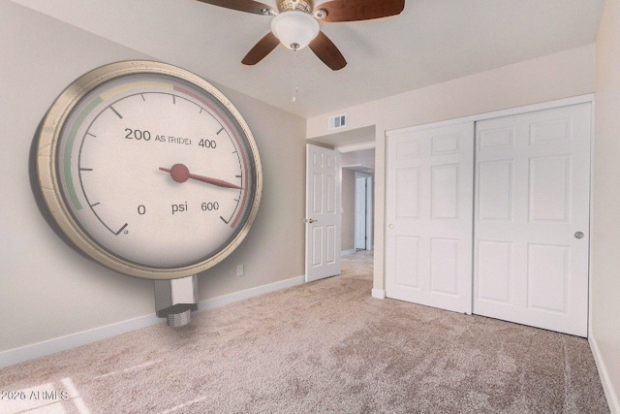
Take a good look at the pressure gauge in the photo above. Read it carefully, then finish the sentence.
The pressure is 525 psi
